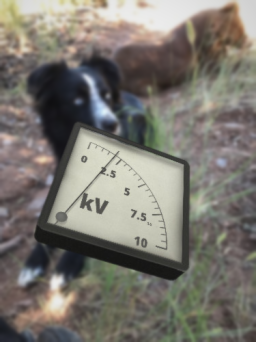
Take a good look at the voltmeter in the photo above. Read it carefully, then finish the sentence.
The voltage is 2 kV
